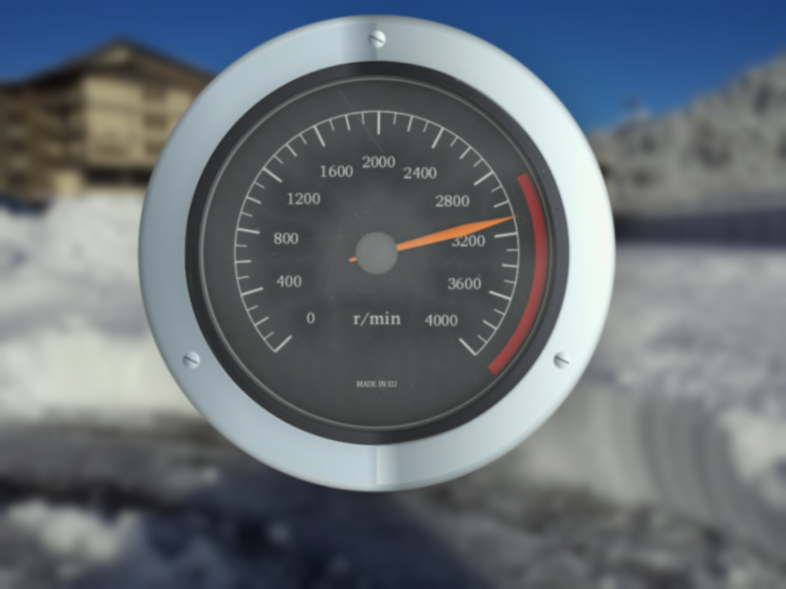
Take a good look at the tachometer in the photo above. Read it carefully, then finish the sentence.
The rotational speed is 3100 rpm
